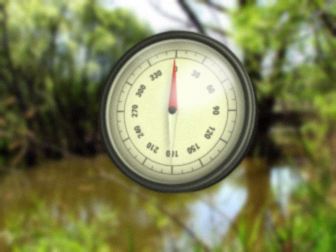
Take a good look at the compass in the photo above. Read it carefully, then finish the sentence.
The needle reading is 0 °
